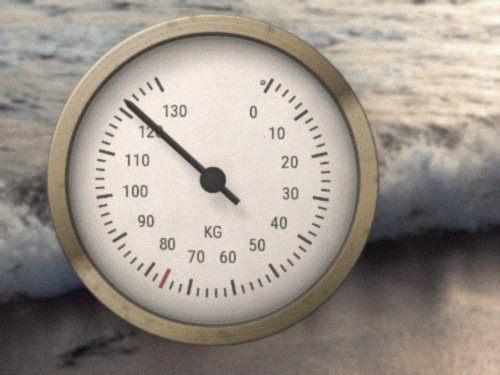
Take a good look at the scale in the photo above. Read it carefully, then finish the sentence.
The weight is 122 kg
